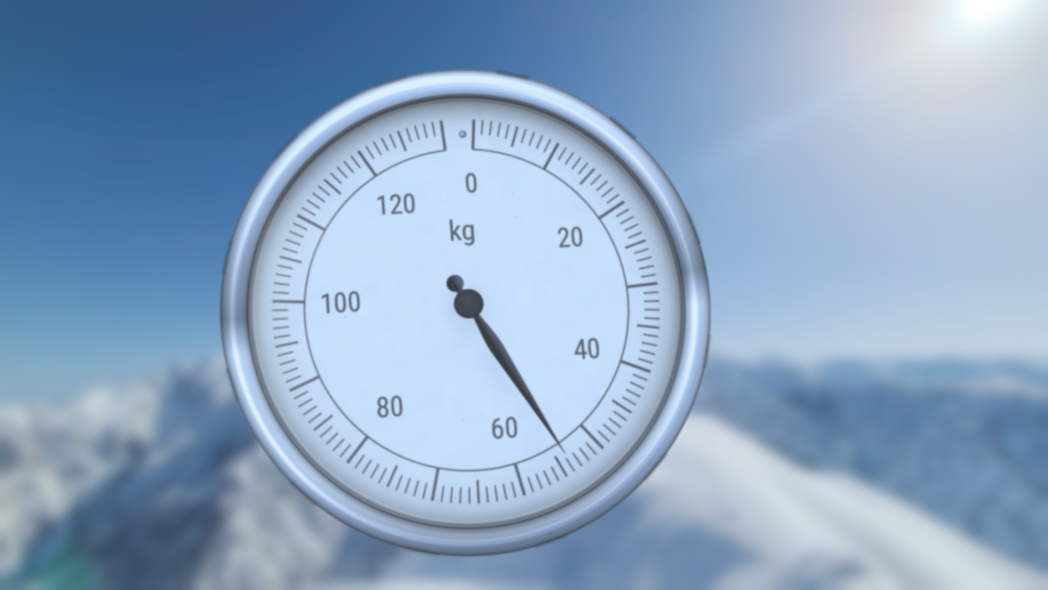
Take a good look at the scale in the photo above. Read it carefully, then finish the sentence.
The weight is 54 kg
